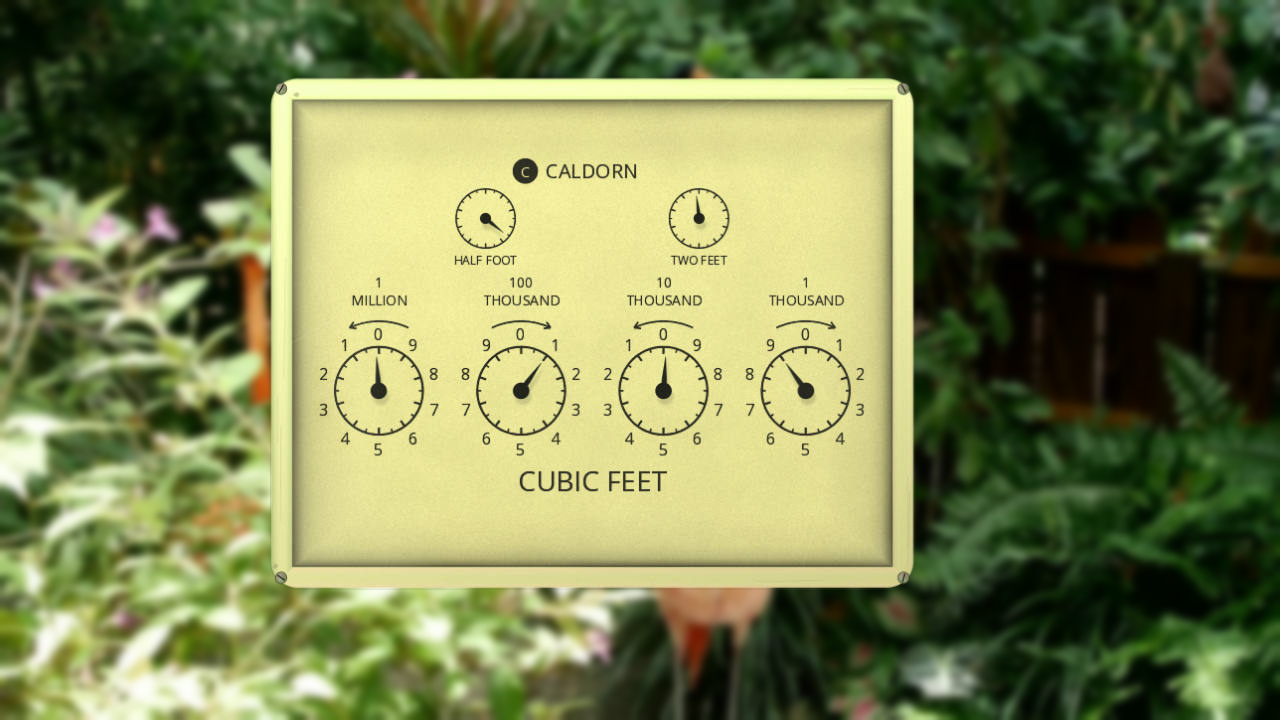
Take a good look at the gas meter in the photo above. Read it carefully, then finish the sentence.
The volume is 9900 ft³
